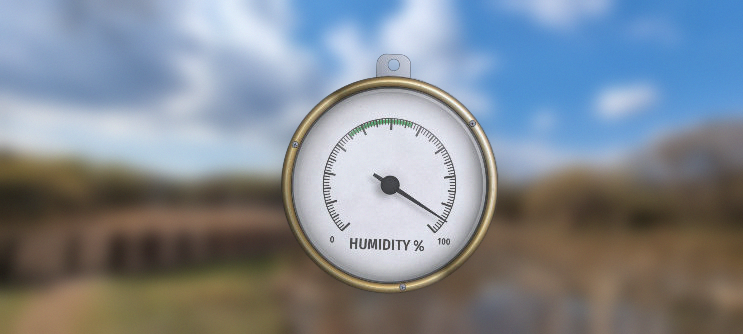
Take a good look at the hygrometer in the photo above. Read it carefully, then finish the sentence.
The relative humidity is 95 %
